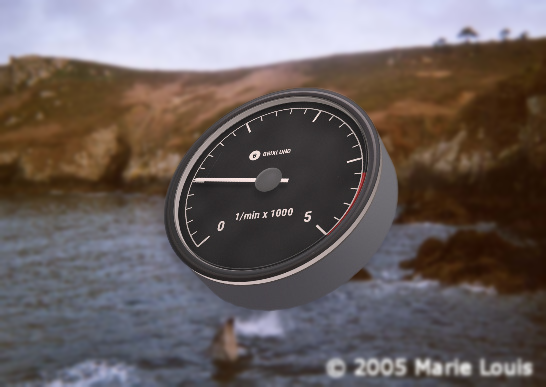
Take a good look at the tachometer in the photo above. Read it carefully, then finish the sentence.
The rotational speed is 1000 rpm
